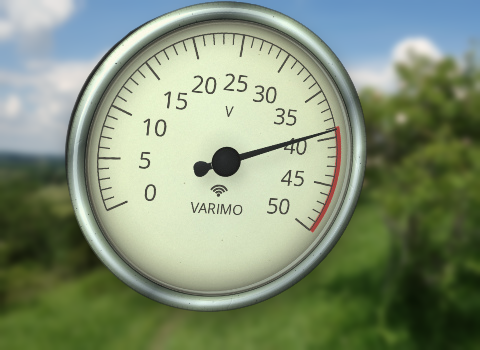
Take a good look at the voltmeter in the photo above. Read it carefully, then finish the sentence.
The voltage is 39 V
